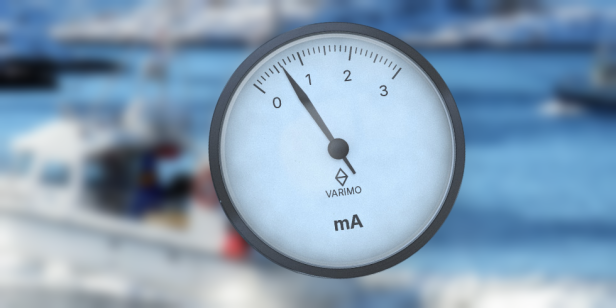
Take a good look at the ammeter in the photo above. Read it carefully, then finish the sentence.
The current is 0.6 mA
